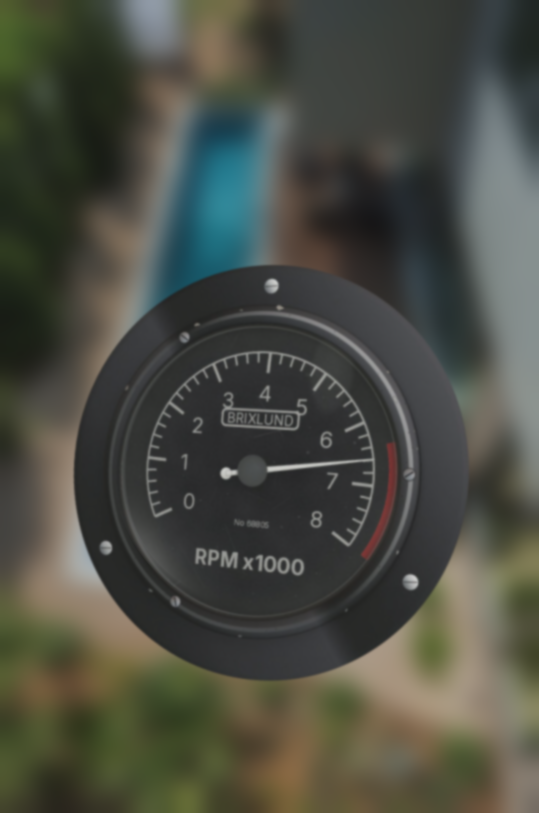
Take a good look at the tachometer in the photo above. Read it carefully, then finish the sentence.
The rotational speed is 6600 rpm
